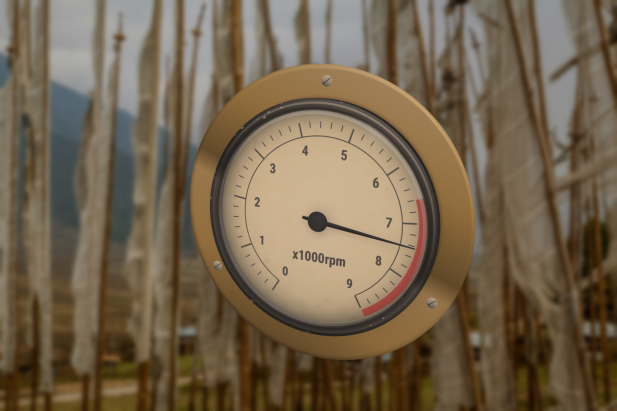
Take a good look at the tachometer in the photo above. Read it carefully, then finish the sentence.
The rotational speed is 7400 rpm
